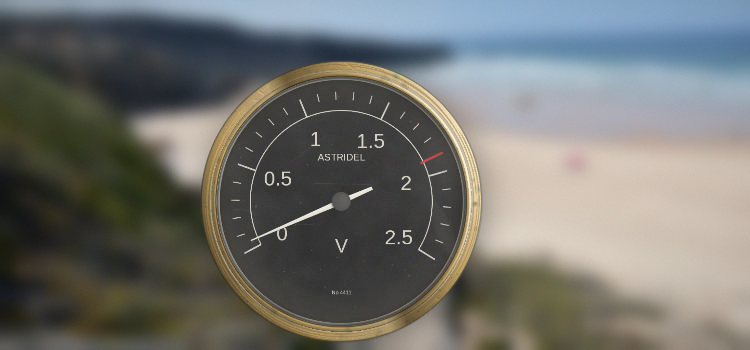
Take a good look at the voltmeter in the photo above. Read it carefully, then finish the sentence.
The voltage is 0.05 V
